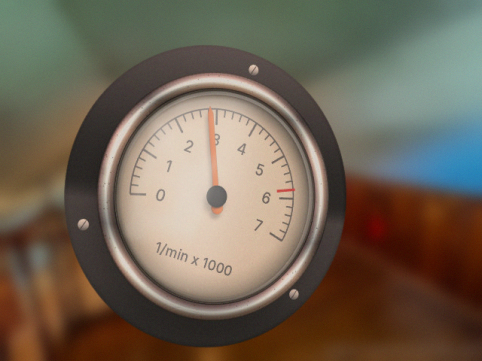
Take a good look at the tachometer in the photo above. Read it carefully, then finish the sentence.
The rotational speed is 2800 rpm
